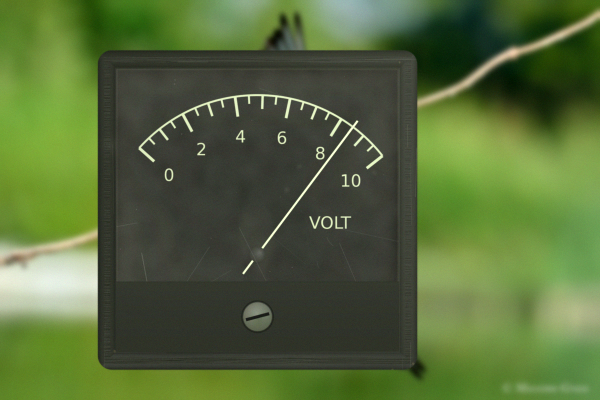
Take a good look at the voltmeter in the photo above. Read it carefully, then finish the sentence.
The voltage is 8.5 V
